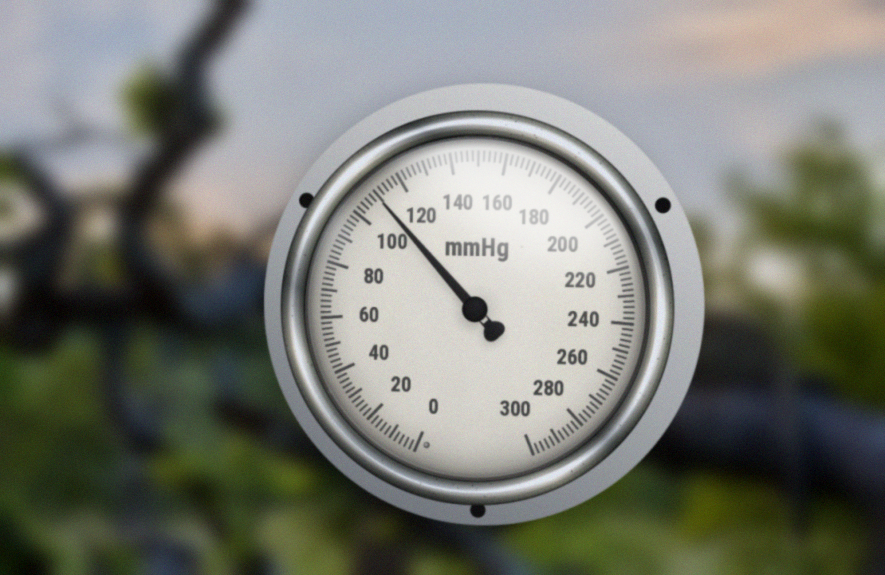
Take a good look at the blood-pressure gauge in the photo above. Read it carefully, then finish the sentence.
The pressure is 110 mmHg
